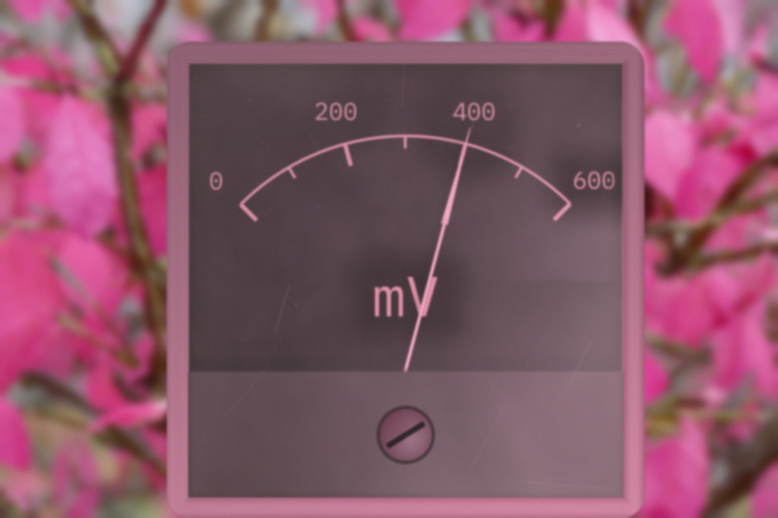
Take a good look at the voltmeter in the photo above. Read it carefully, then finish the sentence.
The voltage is 400 mV
